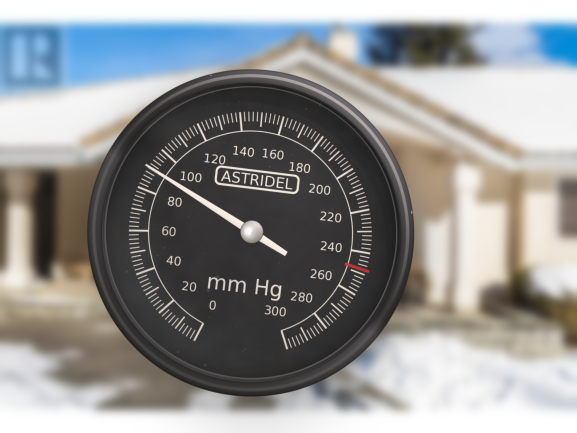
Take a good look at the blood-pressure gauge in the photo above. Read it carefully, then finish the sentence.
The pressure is 90 mmHg
